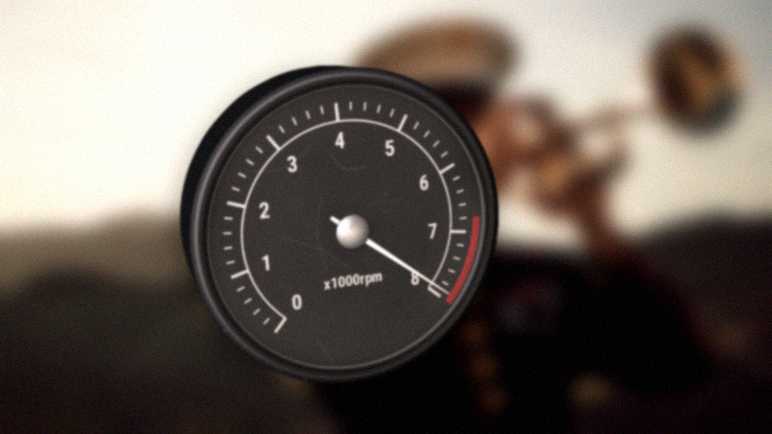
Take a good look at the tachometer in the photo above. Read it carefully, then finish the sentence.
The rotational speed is 7900 rpm
